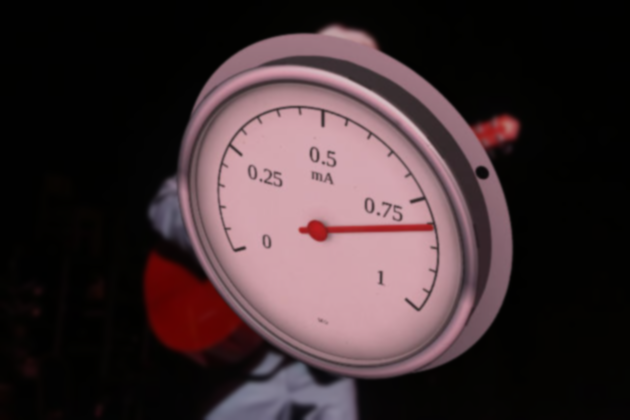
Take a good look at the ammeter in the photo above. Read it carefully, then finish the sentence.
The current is 0.8 mA
